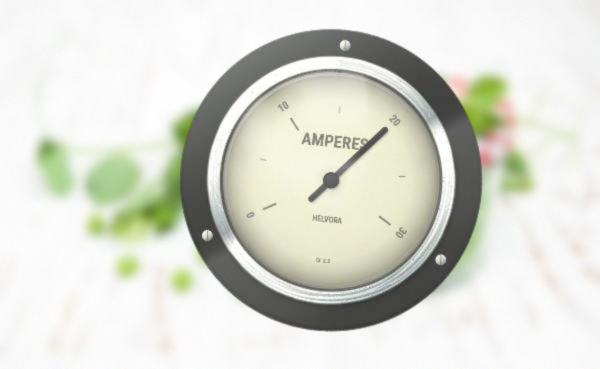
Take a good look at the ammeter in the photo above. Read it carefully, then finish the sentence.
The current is 20 A
